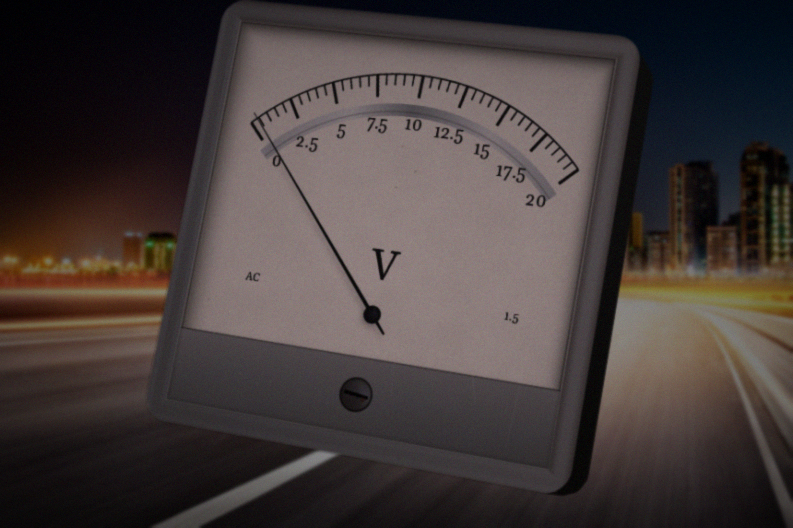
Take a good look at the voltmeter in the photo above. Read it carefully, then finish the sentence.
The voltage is 0.5 V
